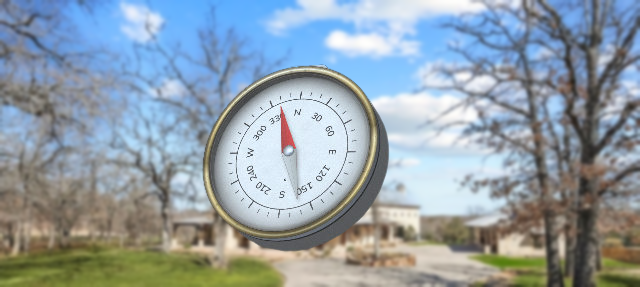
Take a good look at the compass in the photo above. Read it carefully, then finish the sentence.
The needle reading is 340 °
